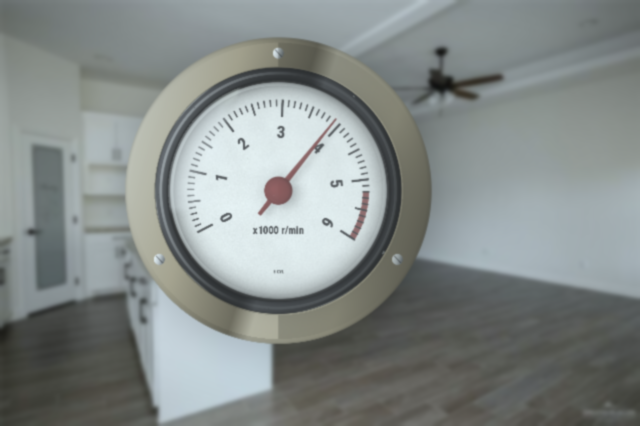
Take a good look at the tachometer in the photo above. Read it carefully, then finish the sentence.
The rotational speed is 3900 rpm
